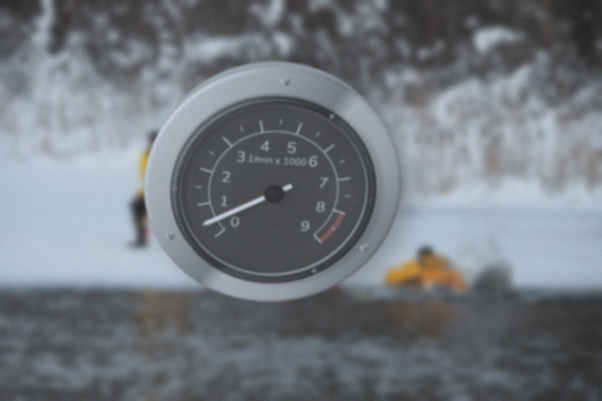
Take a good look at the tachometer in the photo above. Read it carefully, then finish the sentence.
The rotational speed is 500 rpm
